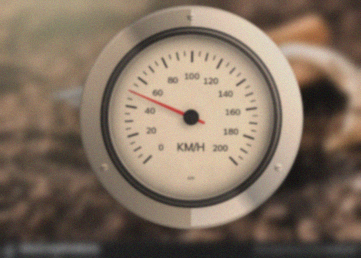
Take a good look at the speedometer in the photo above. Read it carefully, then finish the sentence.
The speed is 50 km/h
